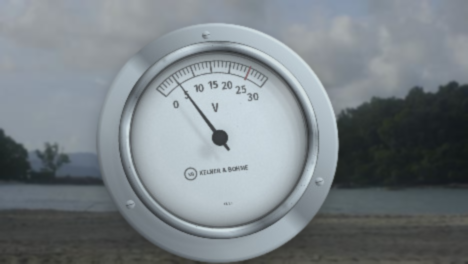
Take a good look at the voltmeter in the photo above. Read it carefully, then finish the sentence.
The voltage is 5 V
